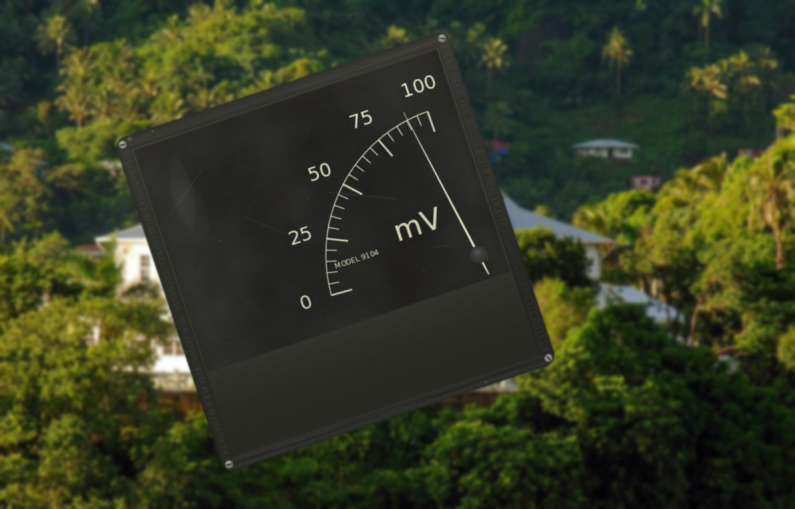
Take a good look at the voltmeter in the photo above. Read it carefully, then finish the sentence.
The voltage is 90 mV
